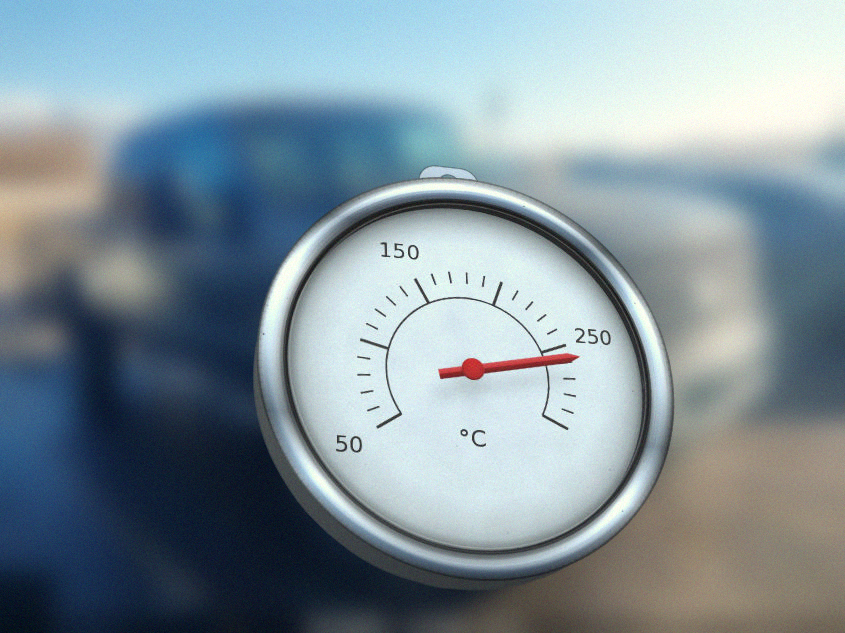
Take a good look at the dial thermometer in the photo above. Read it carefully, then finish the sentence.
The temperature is 260 °C
